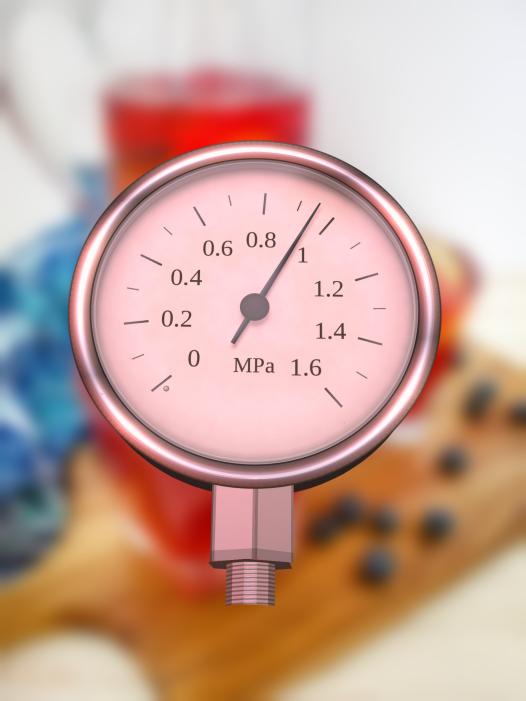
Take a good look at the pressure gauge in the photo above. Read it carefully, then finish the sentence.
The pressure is 0.95 MPa
